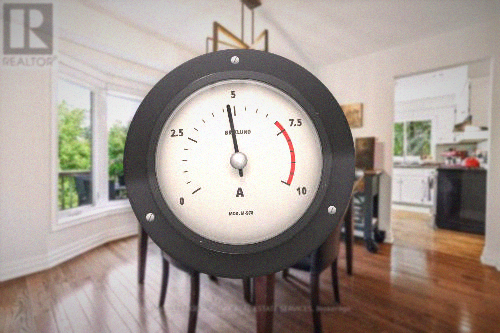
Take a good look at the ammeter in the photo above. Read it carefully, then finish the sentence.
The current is 4.75 A
